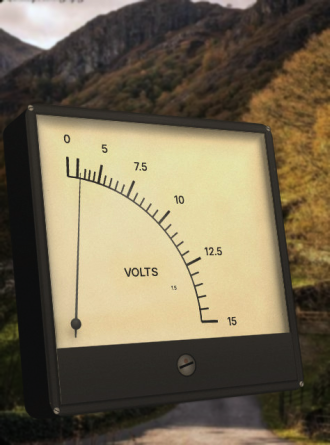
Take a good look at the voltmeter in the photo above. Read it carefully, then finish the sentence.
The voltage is 2.5 V
